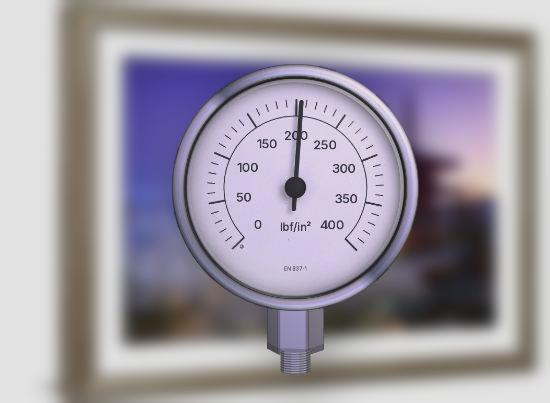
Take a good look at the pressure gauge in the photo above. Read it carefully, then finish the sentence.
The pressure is 205 psi
